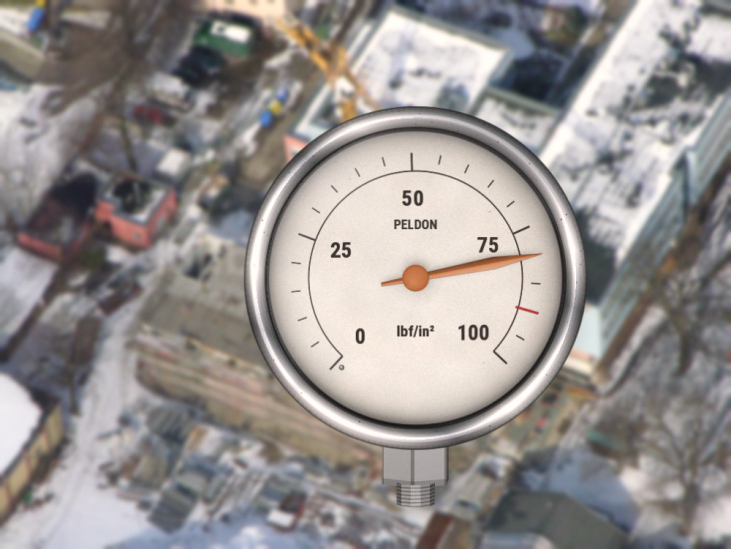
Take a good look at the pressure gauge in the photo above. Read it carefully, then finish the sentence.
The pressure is 80 psi
